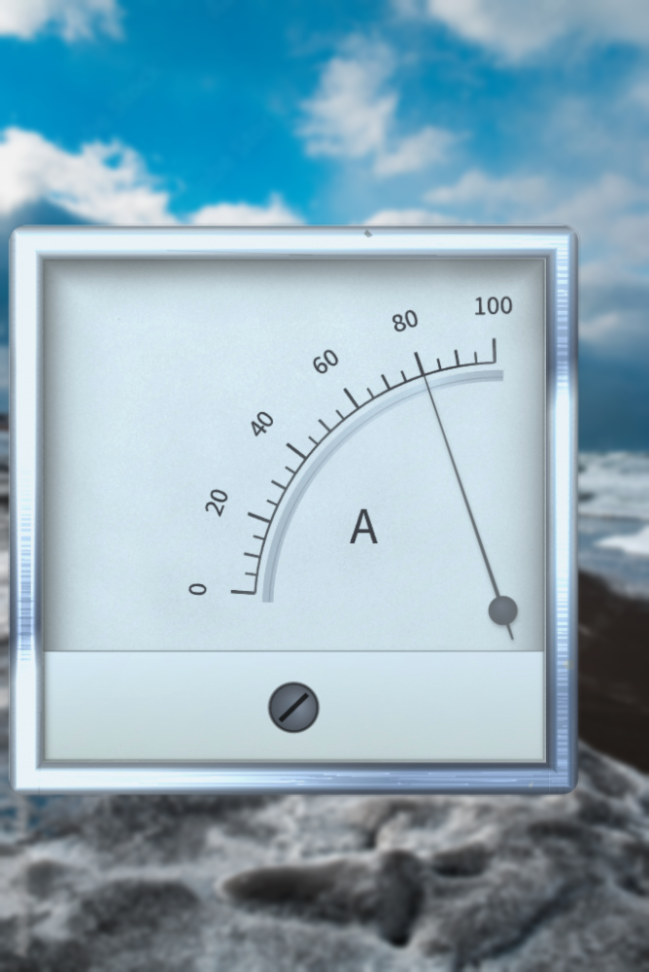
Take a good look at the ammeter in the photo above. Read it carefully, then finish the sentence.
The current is 80 A
